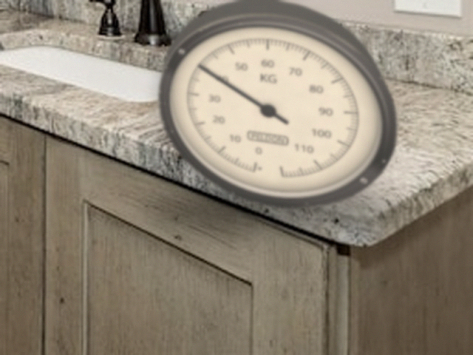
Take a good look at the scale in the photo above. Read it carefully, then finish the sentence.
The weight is 40 kg
